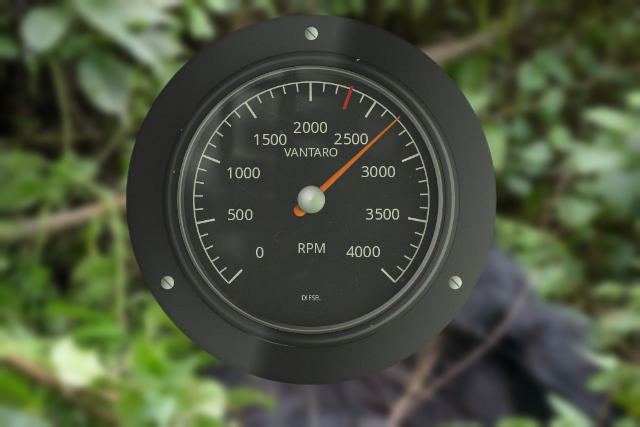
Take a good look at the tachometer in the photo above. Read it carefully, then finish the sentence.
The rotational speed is 2700 rpm
